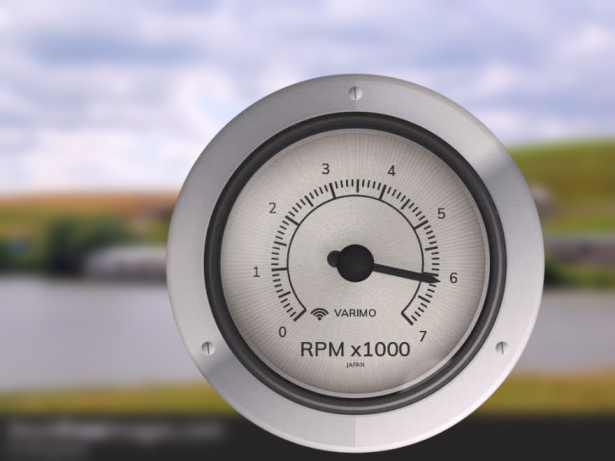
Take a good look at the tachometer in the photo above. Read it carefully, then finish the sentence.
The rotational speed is 6100 rpm
